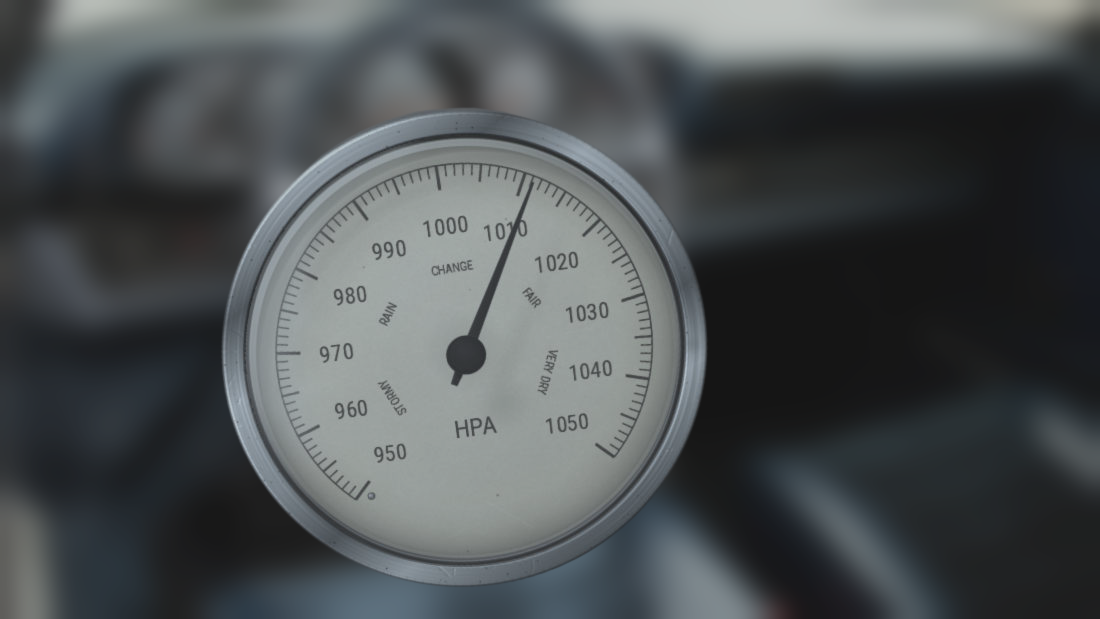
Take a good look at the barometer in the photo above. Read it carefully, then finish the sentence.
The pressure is 1011 hPa
